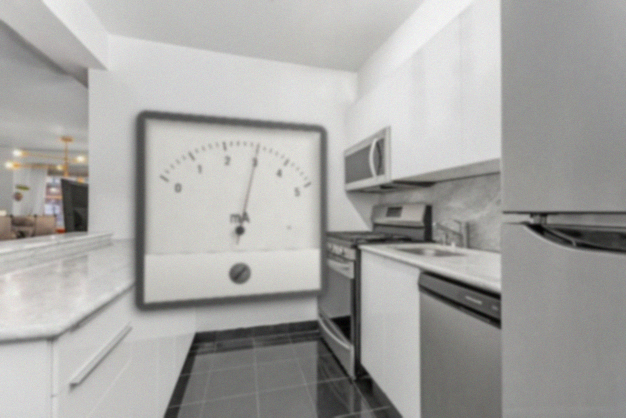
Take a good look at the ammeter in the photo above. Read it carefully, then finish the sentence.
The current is 3 mA
